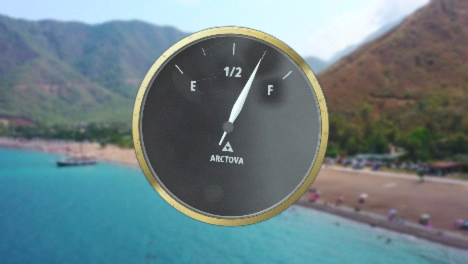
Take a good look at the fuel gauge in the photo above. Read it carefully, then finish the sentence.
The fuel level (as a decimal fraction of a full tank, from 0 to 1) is 0.75
